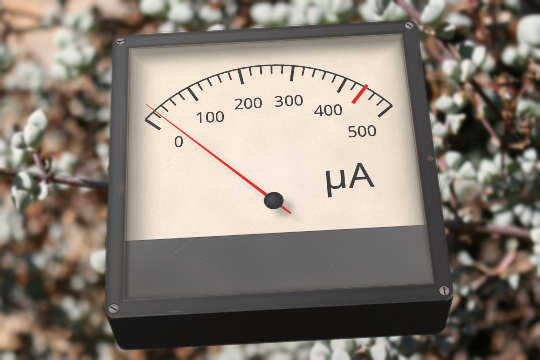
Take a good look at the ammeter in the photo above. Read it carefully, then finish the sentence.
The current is 20 µA
